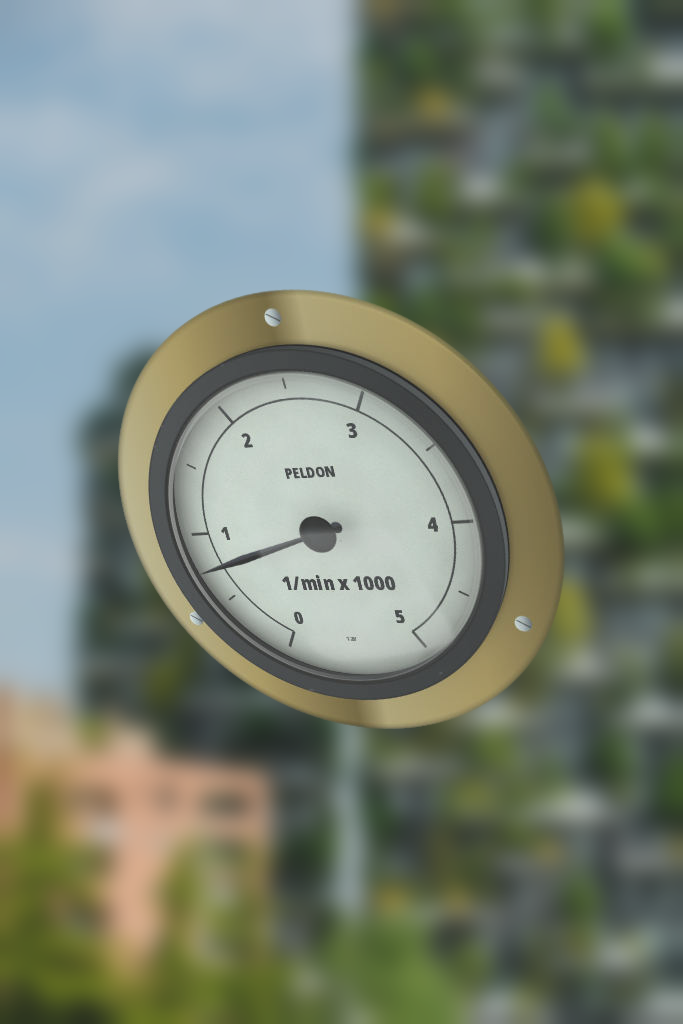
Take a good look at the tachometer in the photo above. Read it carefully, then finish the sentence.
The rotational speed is 750 rpm
